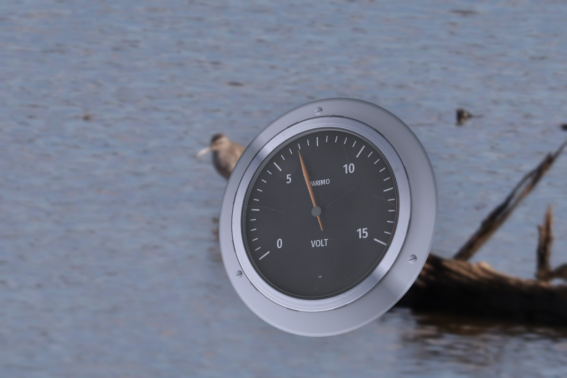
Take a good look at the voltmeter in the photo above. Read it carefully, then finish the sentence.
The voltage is 6.5 V
